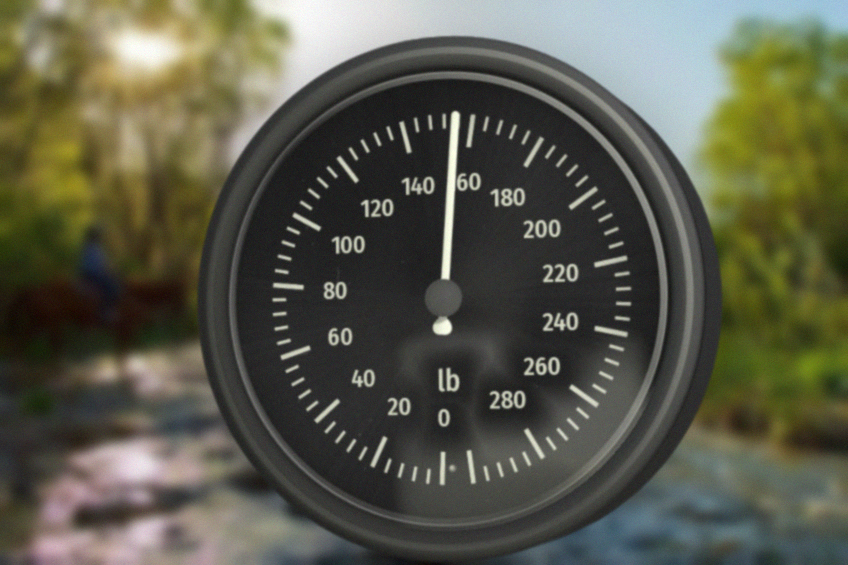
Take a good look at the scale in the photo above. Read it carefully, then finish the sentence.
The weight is 156 lb
